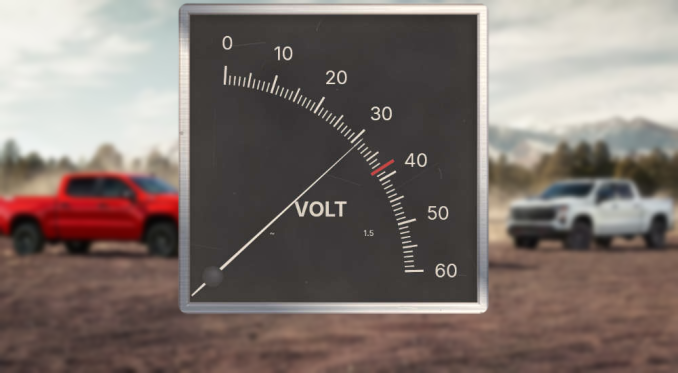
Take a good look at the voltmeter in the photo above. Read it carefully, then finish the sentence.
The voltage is 31 V
